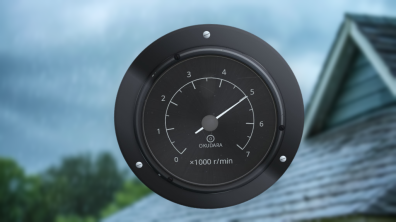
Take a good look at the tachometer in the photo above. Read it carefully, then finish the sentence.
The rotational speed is 5000 rpm
